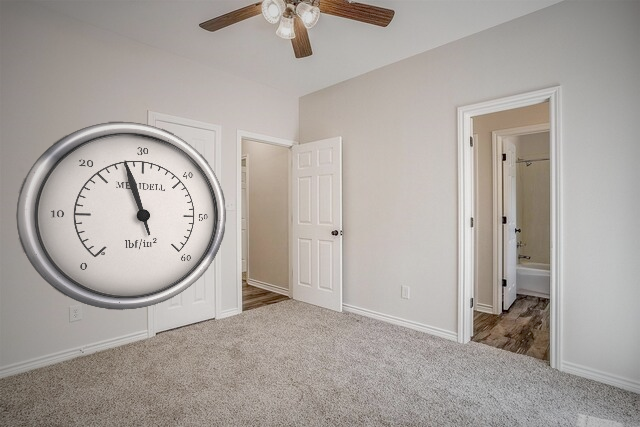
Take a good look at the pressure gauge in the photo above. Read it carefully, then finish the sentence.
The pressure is 26 psi
